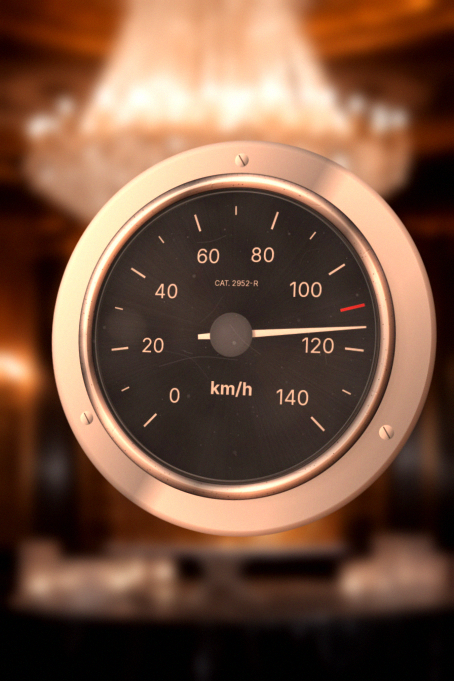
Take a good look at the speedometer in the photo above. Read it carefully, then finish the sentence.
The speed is 115 km/h
